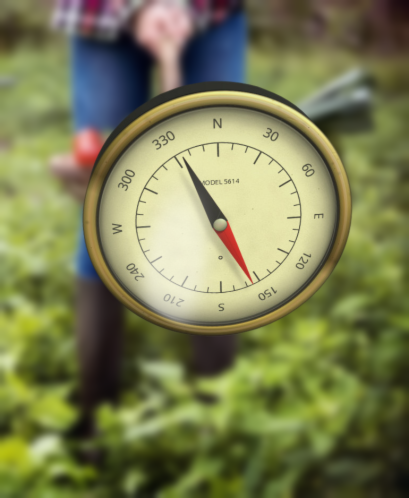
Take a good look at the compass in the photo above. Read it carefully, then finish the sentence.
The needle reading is 155 °
